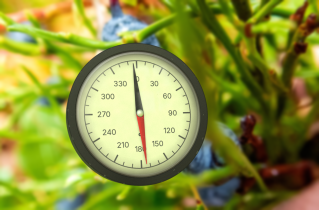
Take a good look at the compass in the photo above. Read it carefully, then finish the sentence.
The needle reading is 175 °
